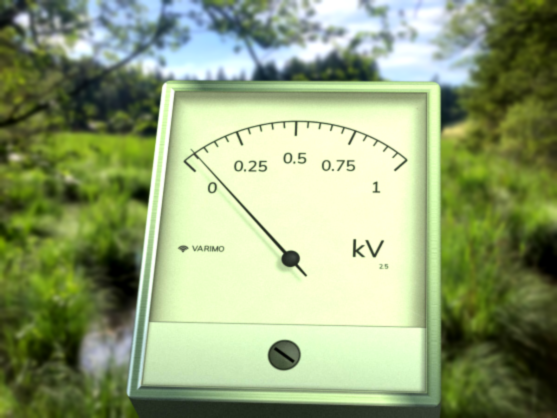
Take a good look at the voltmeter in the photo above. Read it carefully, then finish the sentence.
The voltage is 0.05 kV
